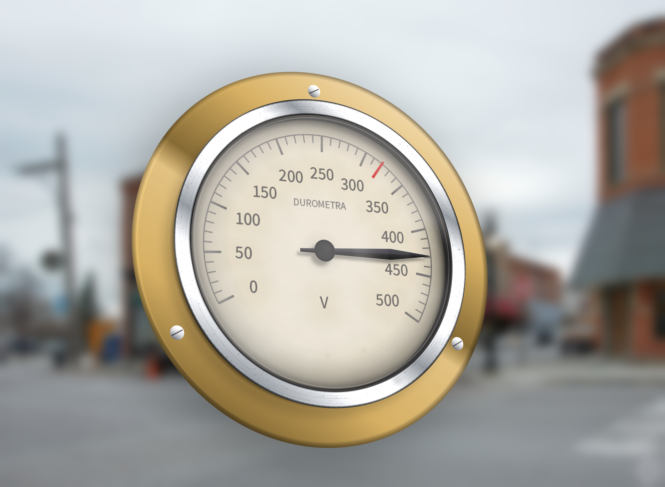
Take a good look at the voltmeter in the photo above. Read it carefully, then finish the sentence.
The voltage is 430 V
